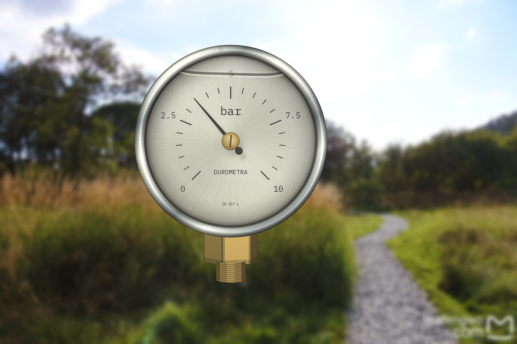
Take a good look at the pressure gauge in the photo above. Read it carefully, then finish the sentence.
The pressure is 3.5 bar
